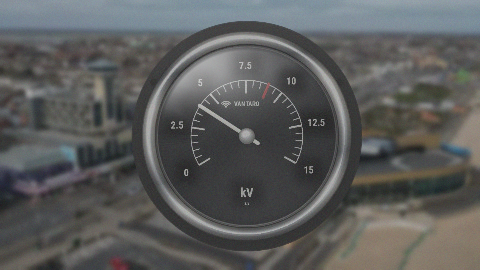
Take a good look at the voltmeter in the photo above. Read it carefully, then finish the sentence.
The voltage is 4 kV
